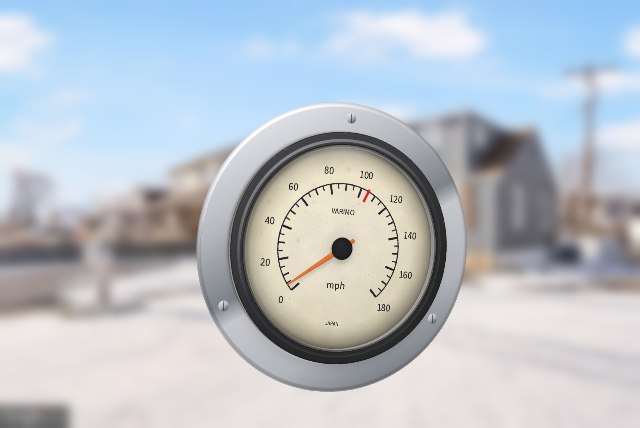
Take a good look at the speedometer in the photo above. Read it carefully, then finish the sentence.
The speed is 5 mph
